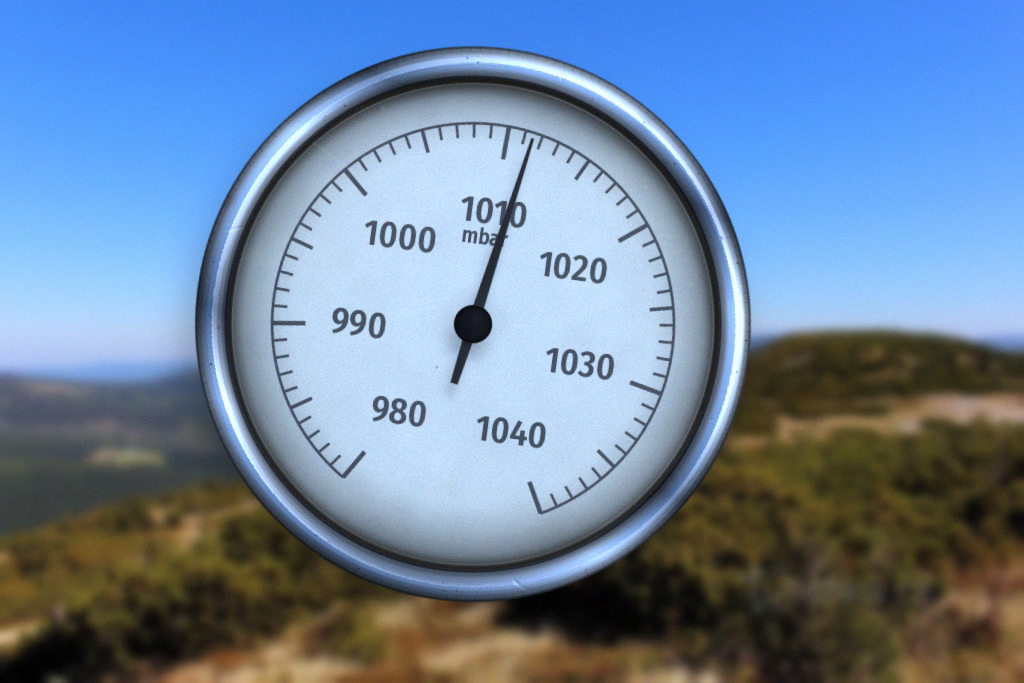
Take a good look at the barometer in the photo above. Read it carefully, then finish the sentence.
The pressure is 1011.5 mbar
